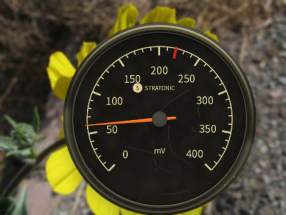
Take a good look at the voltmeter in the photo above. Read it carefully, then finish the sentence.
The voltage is 60 mV
